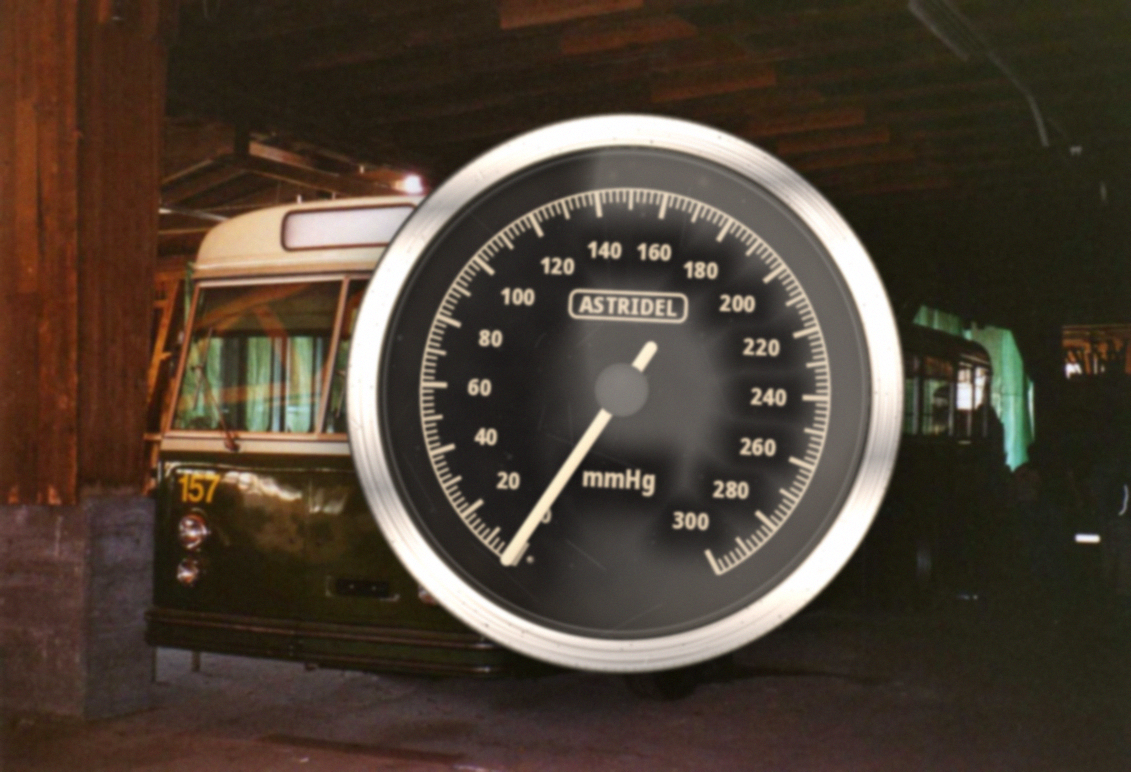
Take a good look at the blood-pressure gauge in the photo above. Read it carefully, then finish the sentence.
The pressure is 2 mmHg
